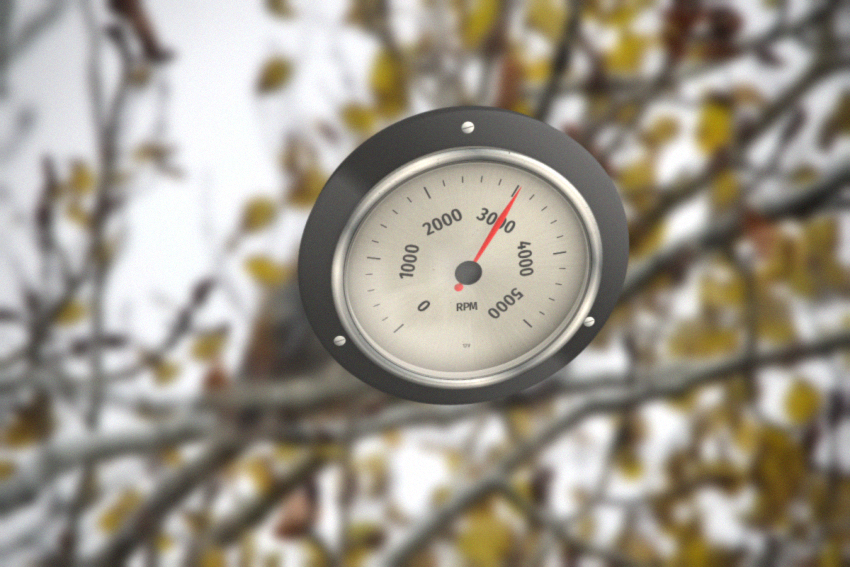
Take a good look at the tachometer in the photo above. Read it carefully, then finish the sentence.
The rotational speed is 3000 rpm
